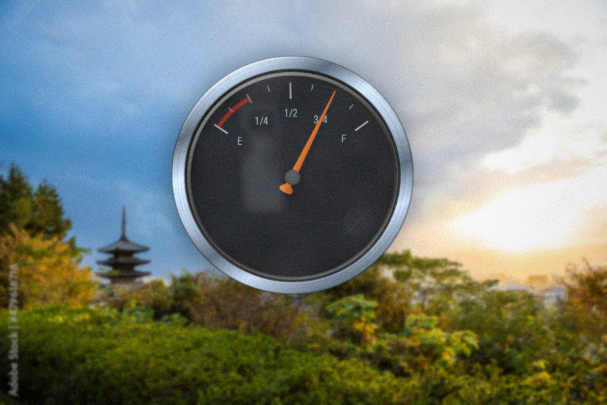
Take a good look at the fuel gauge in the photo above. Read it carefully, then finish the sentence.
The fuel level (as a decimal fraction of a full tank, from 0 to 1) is 0.75
